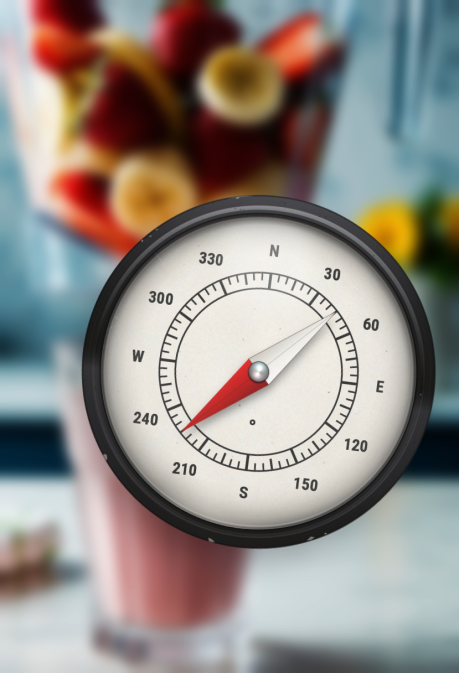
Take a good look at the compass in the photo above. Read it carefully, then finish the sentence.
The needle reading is 225 °
